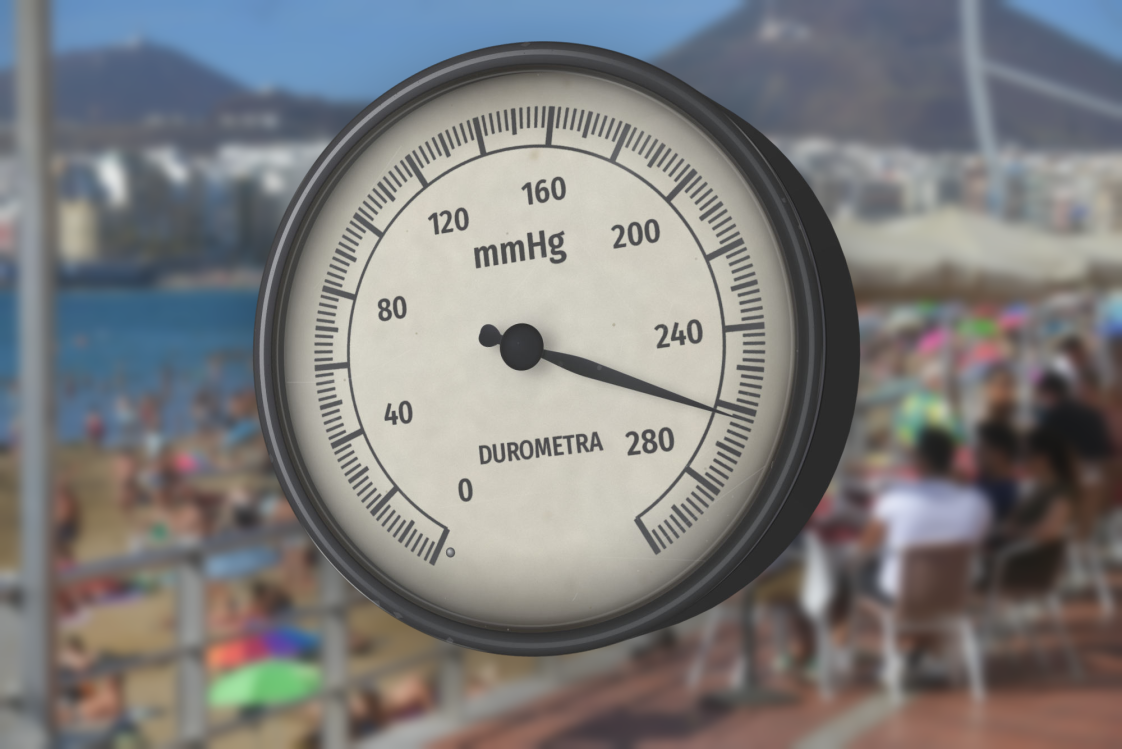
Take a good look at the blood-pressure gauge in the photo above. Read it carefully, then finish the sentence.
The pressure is 262 mmHg
